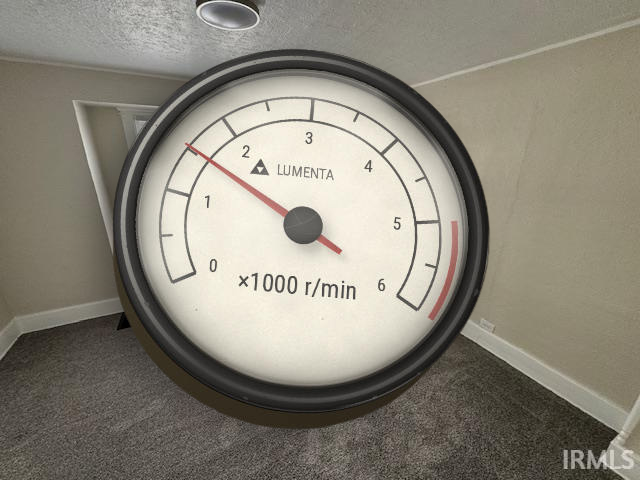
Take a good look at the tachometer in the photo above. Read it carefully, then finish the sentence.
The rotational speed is 1500 rpm
